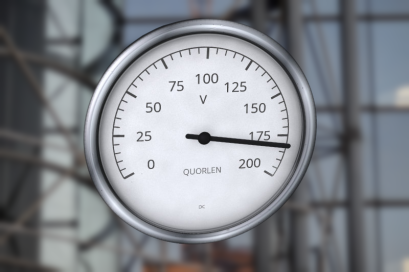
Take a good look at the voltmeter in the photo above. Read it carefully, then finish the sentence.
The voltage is 180 V
